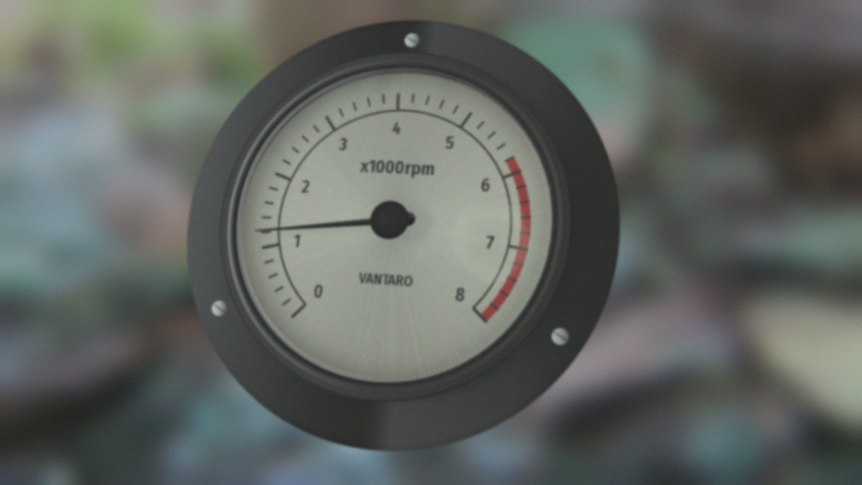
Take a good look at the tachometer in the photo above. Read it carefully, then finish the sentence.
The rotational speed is 1200 rpm
